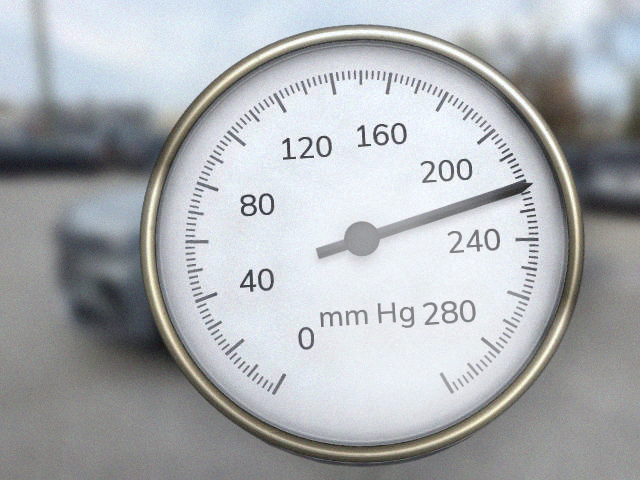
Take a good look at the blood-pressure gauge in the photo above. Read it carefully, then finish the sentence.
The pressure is 222 mmHg
